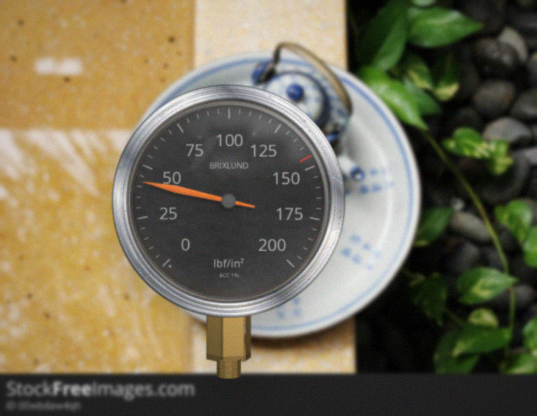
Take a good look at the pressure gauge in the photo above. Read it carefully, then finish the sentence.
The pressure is 42.5 psi
